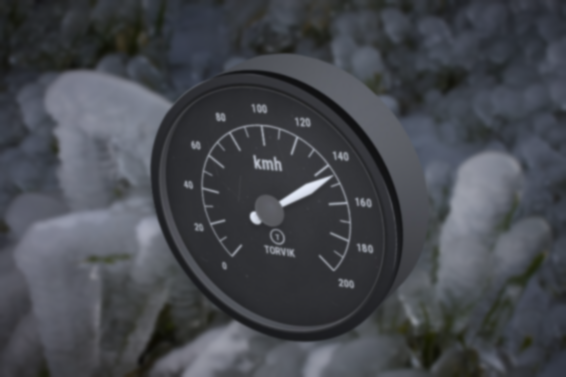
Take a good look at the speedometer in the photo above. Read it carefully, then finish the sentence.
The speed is 145 km/h
